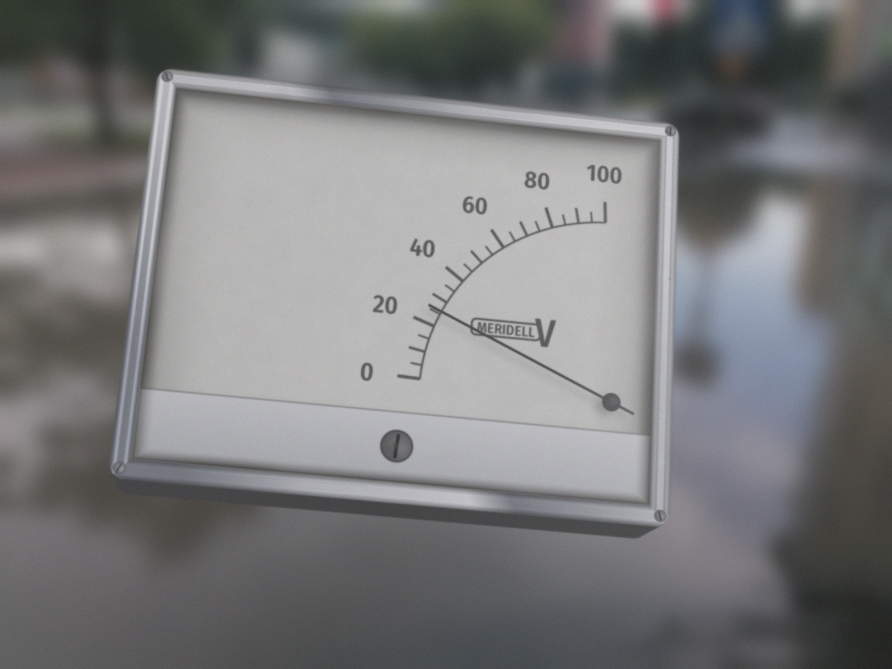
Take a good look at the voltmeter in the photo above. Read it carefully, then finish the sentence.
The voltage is 25 V
